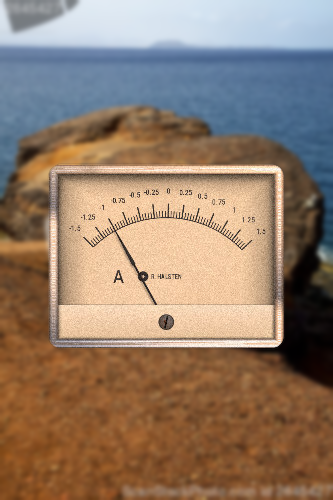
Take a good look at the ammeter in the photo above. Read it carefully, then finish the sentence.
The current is -1 A
